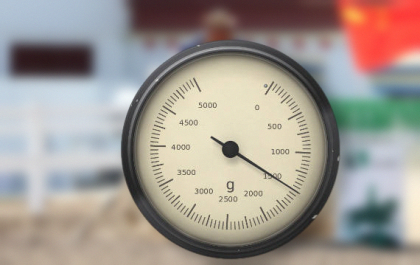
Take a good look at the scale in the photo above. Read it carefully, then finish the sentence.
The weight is 1500 g
